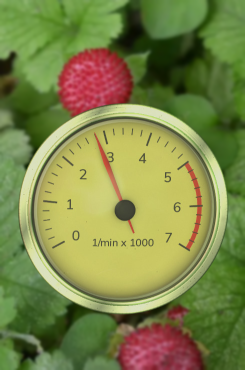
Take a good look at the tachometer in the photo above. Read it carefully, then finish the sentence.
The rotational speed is 2800 rpm
